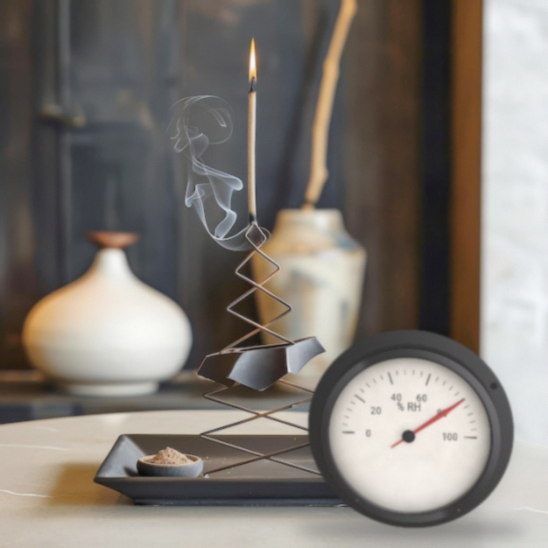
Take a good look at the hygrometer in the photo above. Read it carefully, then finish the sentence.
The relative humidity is 80 %
